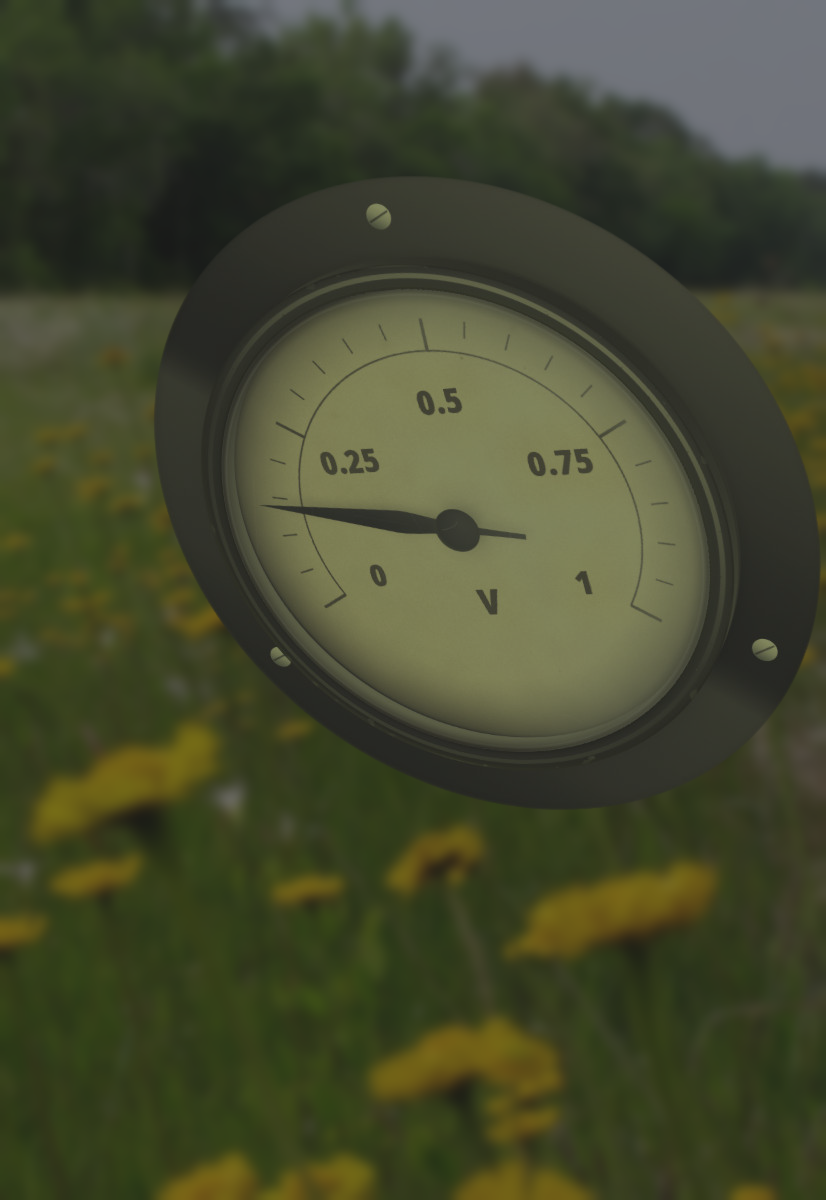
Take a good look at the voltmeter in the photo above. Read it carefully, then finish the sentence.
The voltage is 0.15 V
